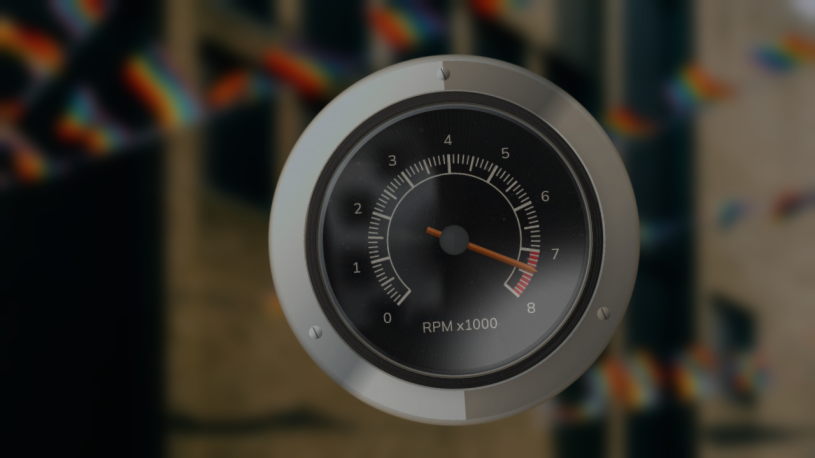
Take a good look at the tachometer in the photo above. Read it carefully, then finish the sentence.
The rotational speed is 7400 rpm
